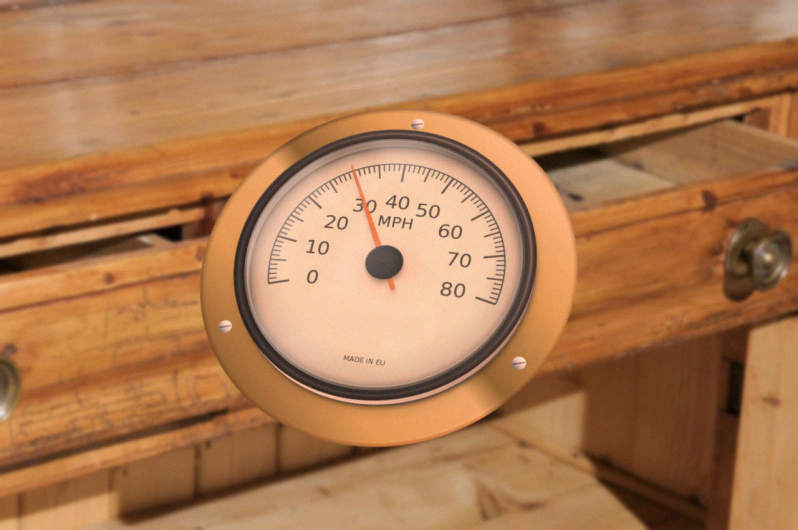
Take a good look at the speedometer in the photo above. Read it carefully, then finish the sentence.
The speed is 30 mph
